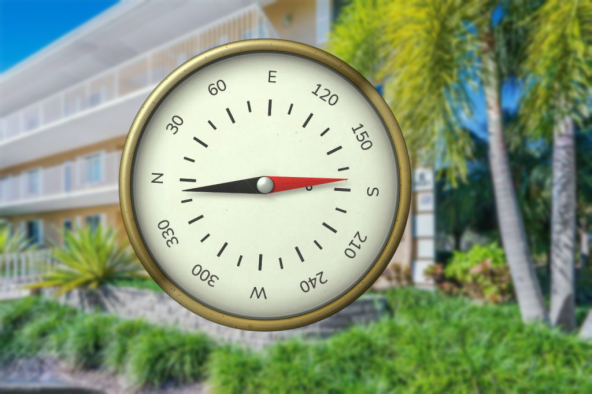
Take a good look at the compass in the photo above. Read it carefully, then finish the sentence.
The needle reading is 172.5 °
